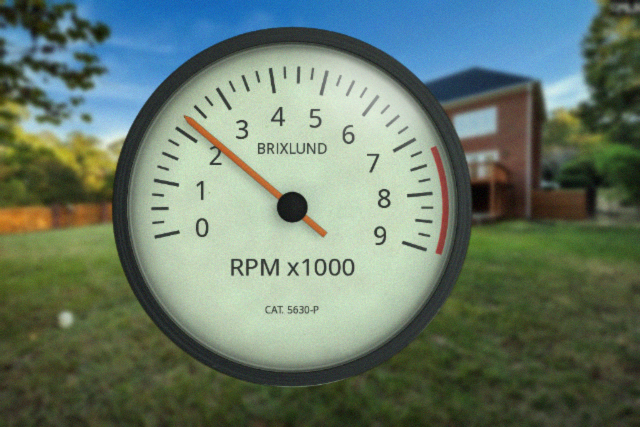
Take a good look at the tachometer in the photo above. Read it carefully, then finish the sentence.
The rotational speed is 2250 rpm
